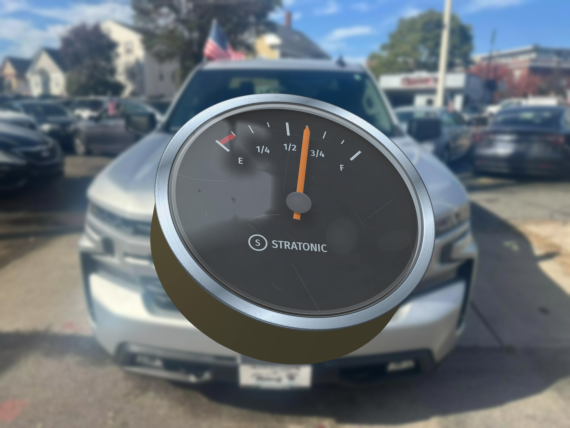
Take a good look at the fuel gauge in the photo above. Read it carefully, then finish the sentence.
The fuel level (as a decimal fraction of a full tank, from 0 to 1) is 0.625
